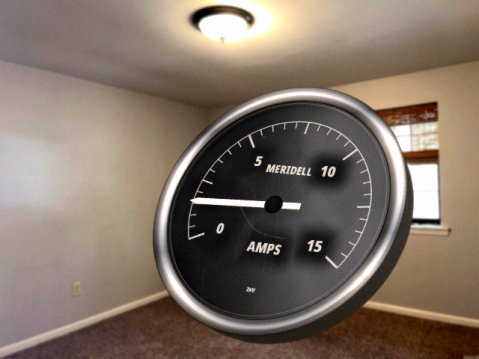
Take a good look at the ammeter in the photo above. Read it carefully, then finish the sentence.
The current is 1.5 A
